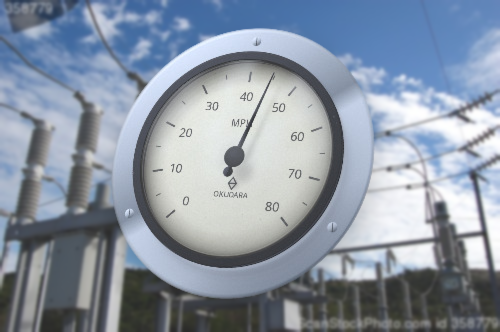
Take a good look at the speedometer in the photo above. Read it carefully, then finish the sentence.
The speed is 45 mph
